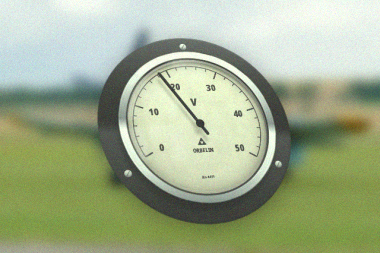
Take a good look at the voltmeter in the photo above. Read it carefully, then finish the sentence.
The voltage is 18 V
